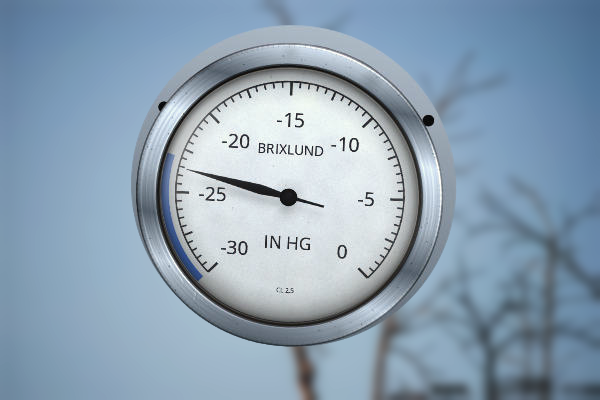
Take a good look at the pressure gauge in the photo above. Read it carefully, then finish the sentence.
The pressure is -23.5 inHg
